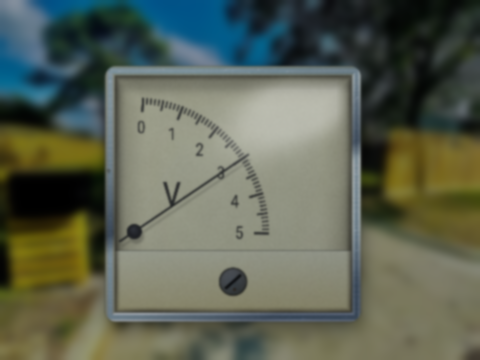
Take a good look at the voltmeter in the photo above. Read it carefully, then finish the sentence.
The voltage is 3 V
